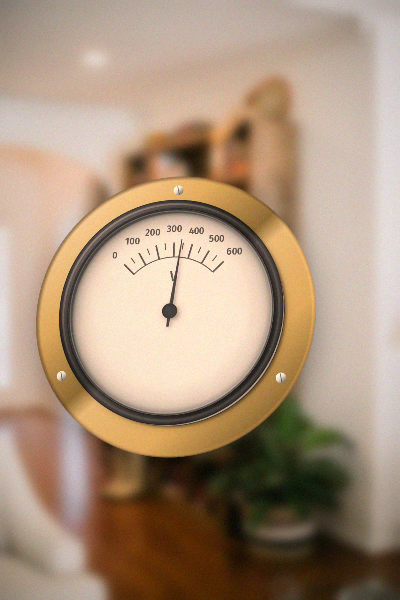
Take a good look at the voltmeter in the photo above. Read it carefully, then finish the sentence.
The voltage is 350 V
